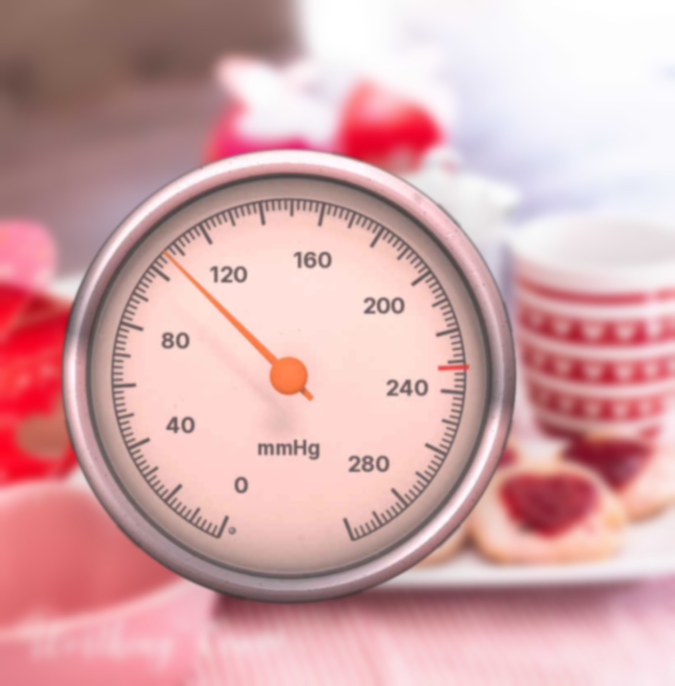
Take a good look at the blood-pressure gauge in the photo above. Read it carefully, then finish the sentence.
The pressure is 106 mmHg
